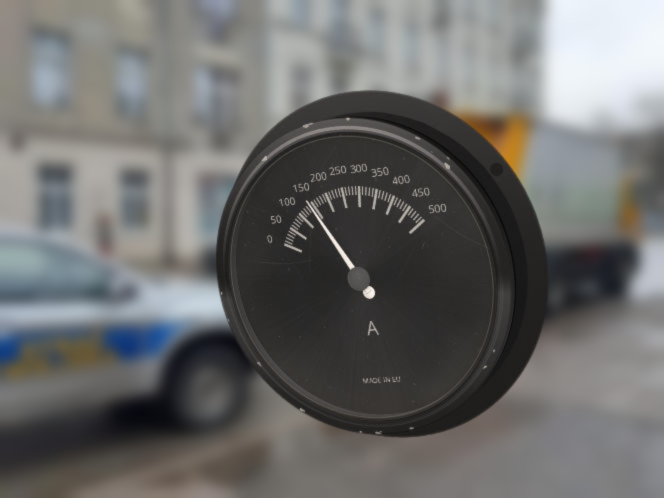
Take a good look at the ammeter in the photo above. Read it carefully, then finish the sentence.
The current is 150 A
